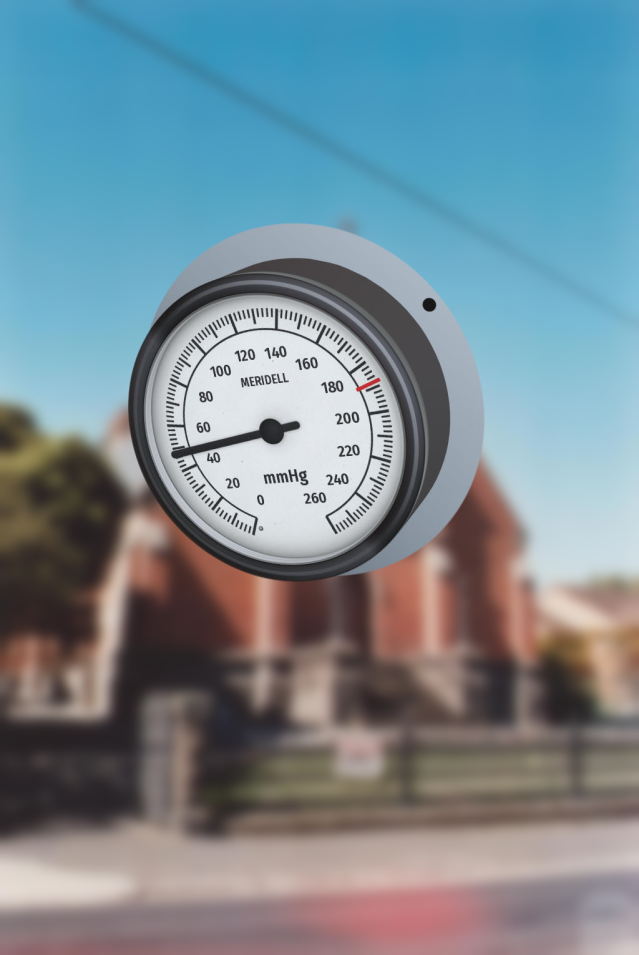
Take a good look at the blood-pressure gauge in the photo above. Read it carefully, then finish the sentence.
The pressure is 48 mmHg
